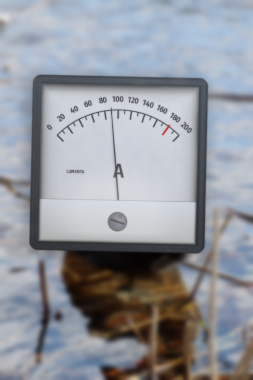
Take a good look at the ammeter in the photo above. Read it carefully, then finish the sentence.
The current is 90 A
